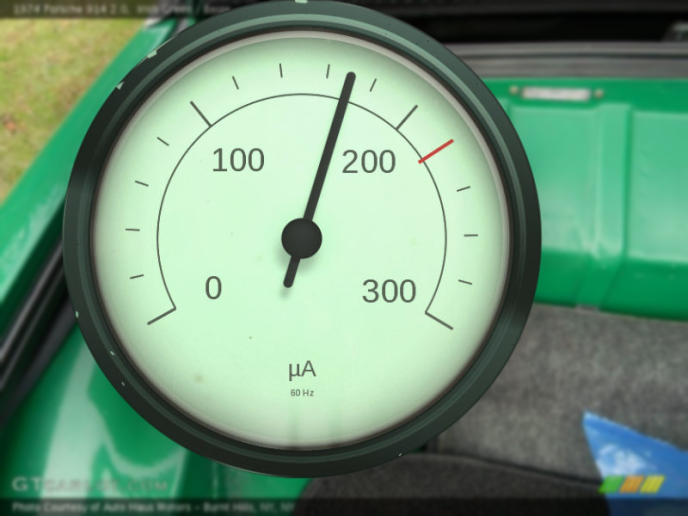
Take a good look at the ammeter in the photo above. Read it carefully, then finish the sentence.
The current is 170 µA
